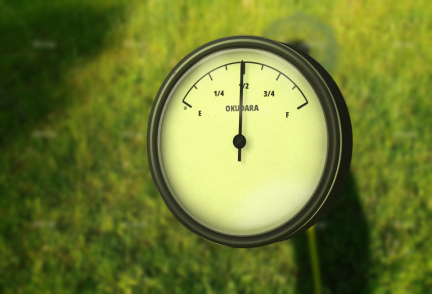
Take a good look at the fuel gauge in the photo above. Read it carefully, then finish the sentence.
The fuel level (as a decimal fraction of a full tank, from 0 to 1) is 0.5
